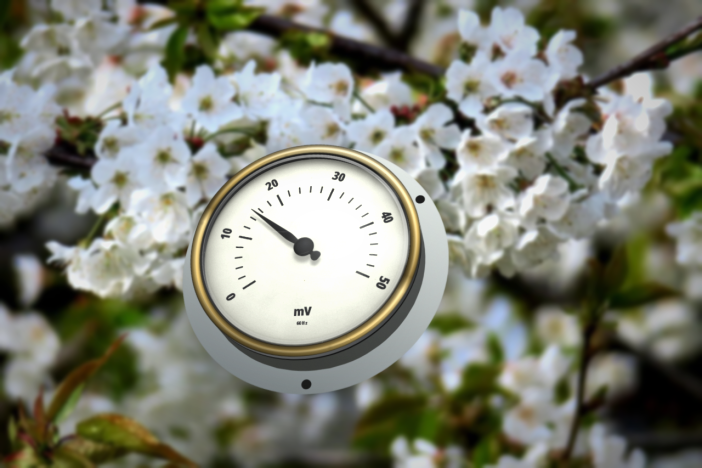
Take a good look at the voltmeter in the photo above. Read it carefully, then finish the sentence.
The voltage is 15 mV
